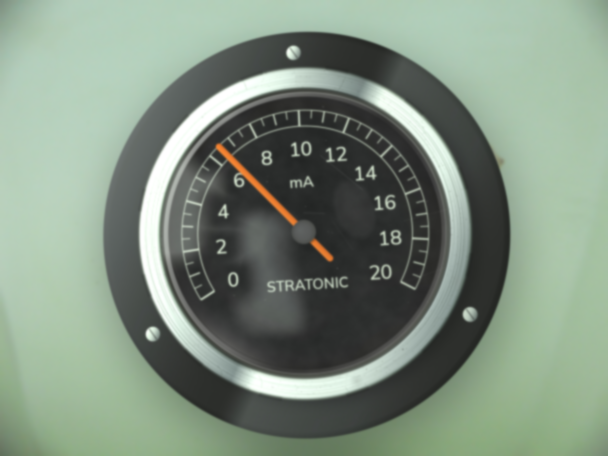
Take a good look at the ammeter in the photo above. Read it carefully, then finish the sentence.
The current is 6.5 mA
